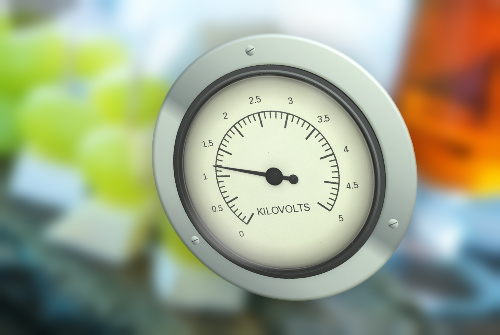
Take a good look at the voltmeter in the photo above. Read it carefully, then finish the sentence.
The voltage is 1.2 kV
